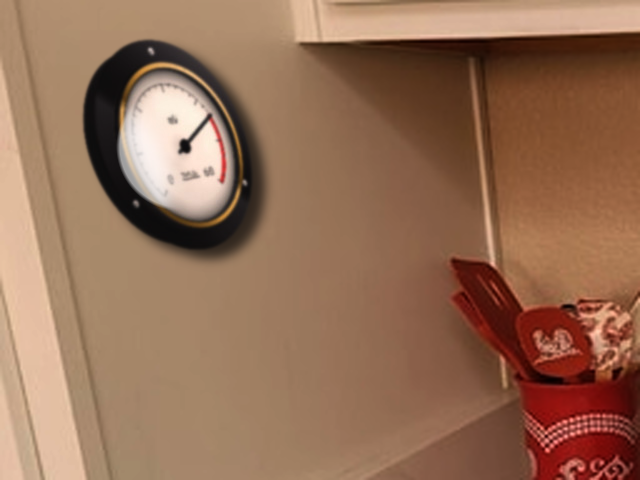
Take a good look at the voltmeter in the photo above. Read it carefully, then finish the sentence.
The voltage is 44 mV
